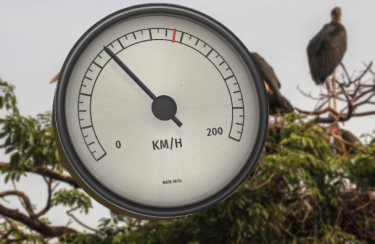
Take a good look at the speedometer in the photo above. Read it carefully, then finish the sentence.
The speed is 70 km/h
